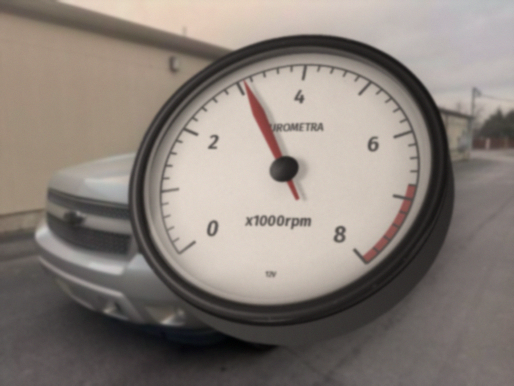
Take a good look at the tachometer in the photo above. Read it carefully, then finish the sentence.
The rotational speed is 3100 rpm
